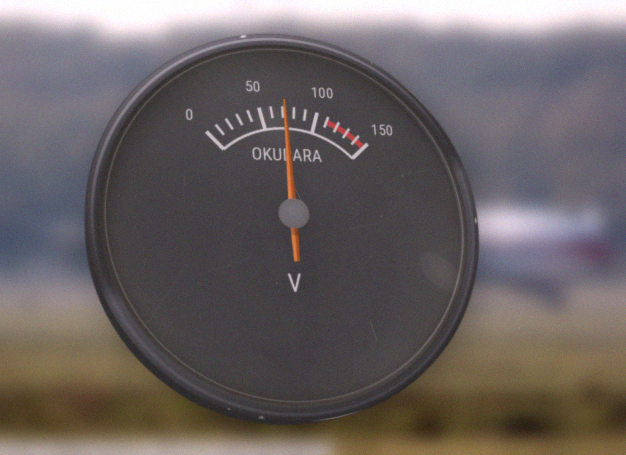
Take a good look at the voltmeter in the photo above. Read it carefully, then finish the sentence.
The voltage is 70 V
